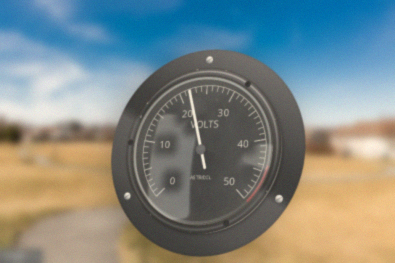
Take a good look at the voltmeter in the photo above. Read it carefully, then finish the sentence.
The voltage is 22 V
